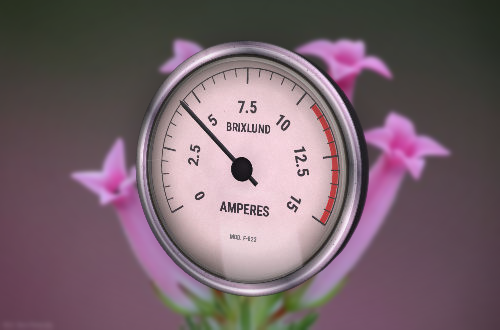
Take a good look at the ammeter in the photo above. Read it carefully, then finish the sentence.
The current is 4.5 A
